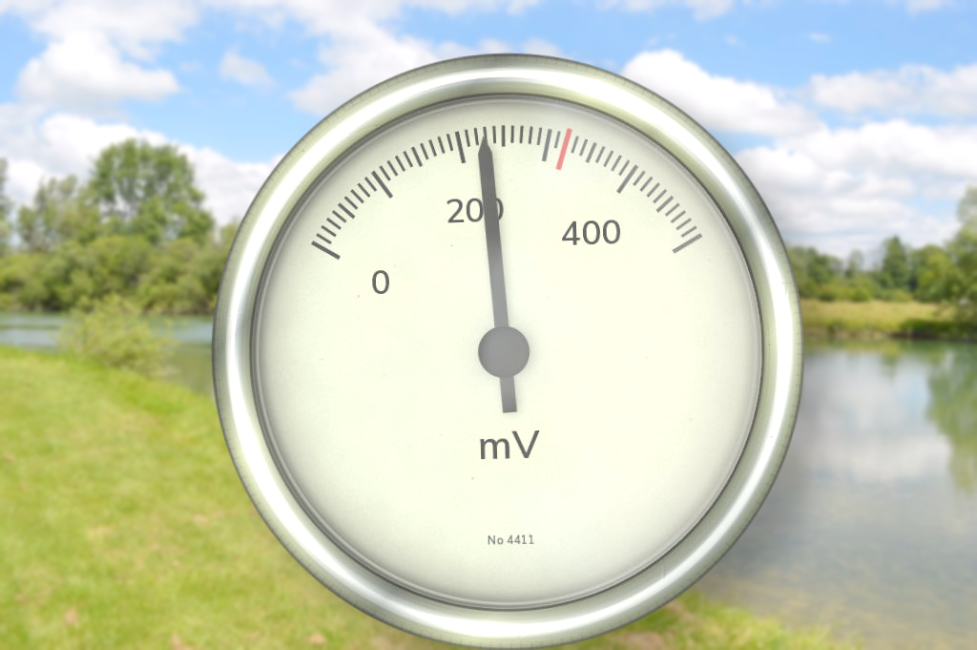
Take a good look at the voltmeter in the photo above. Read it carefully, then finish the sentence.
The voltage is 230 mV
